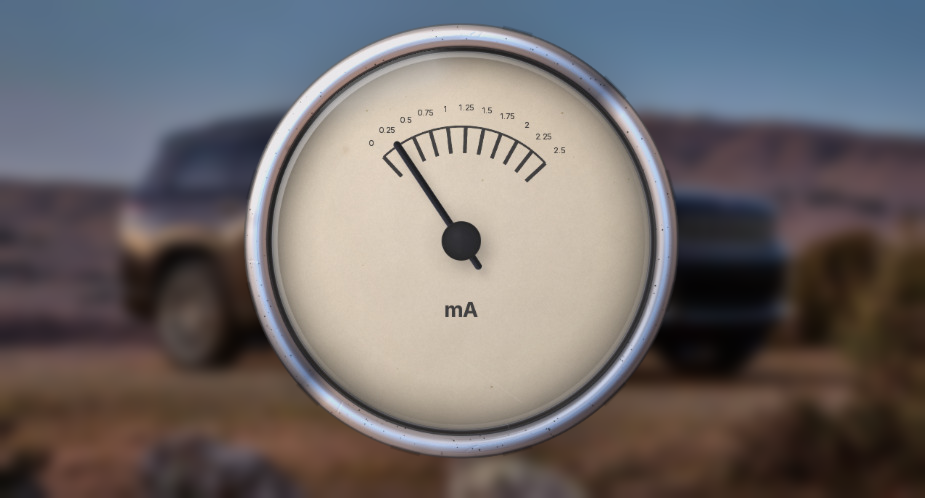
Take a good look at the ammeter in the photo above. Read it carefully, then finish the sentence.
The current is 0.25 mA
